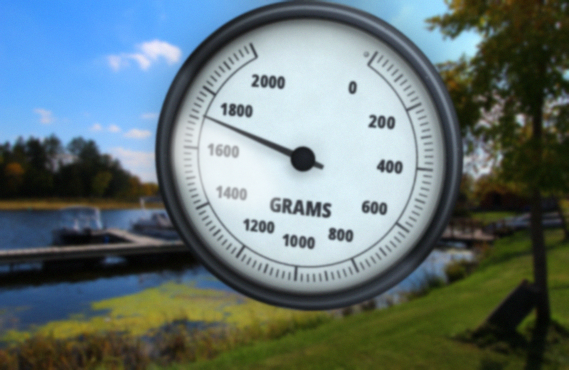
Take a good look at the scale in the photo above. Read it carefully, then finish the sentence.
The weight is 1720 g
